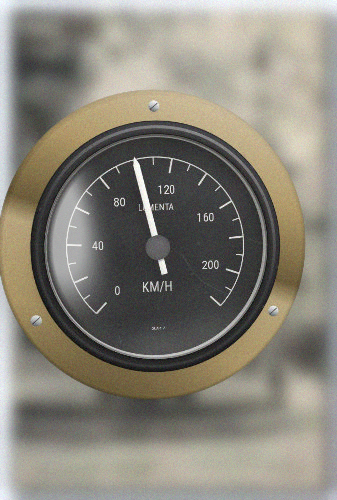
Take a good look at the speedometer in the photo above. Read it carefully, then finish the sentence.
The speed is 100 km/h
